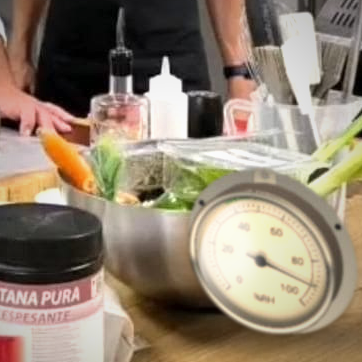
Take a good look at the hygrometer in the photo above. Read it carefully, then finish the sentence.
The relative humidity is 90 %
